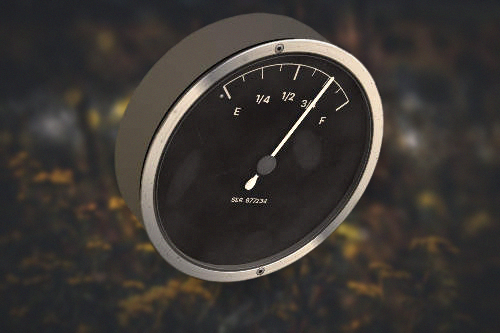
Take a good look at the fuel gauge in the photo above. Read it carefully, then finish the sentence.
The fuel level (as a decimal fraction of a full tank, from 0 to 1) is 0.75
